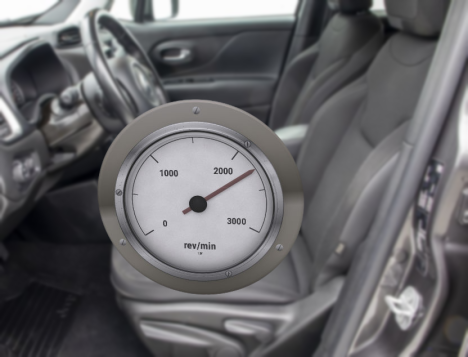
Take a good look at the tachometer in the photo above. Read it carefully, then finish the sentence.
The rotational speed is 2250 rpm
